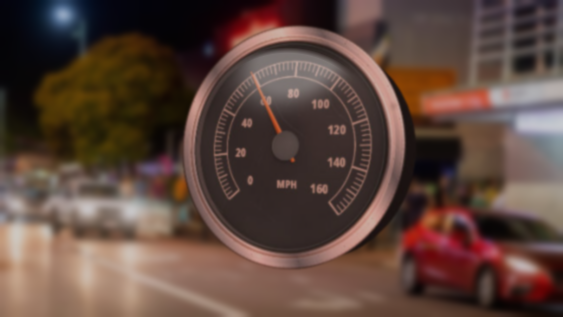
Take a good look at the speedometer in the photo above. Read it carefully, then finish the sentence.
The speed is 60 mph
